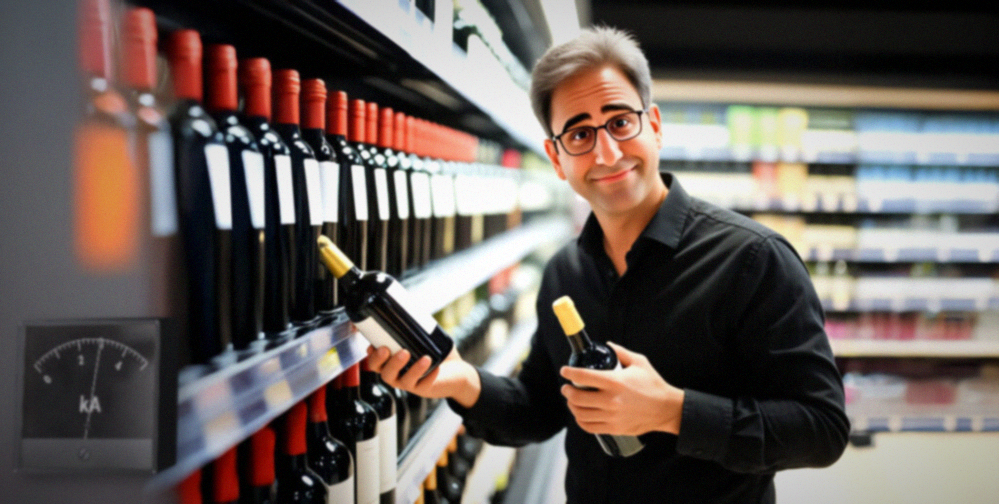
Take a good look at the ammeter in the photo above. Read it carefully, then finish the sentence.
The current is 3 kA
